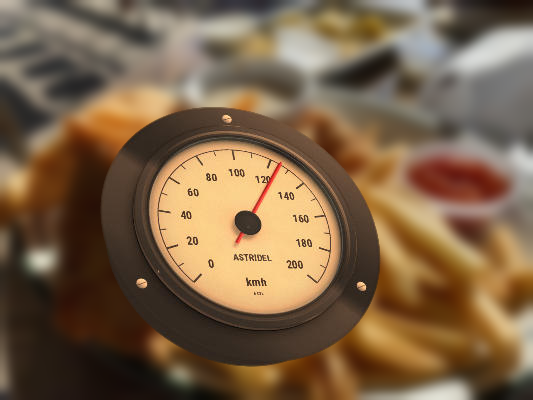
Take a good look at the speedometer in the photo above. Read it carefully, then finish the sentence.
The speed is 125 km/h
